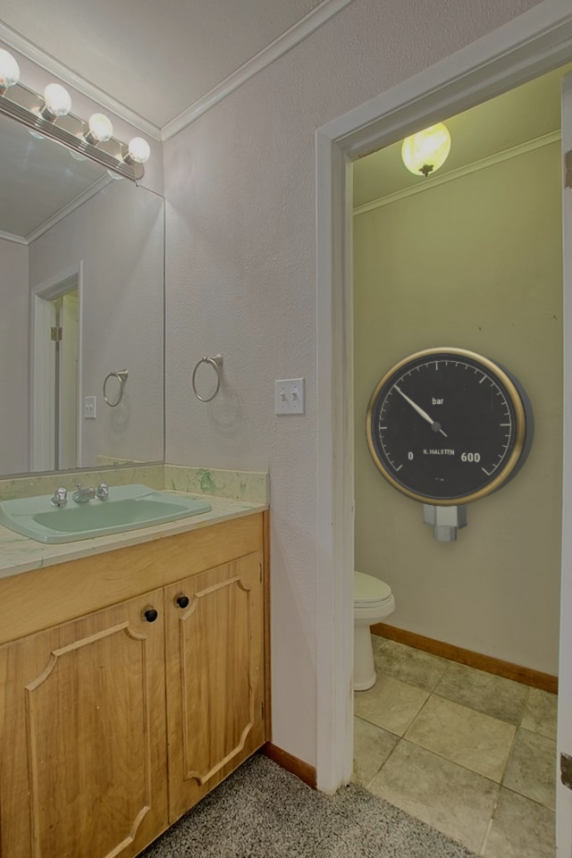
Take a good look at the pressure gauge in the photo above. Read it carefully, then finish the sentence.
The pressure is 200 bar
